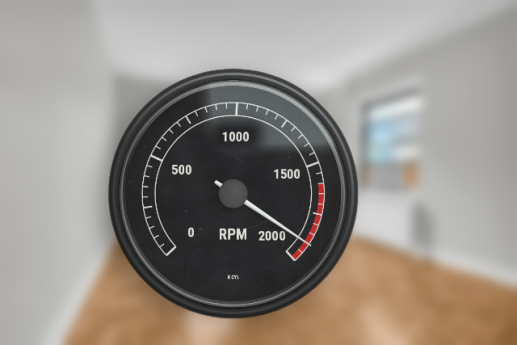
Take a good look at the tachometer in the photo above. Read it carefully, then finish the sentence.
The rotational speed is 1900 rpm
